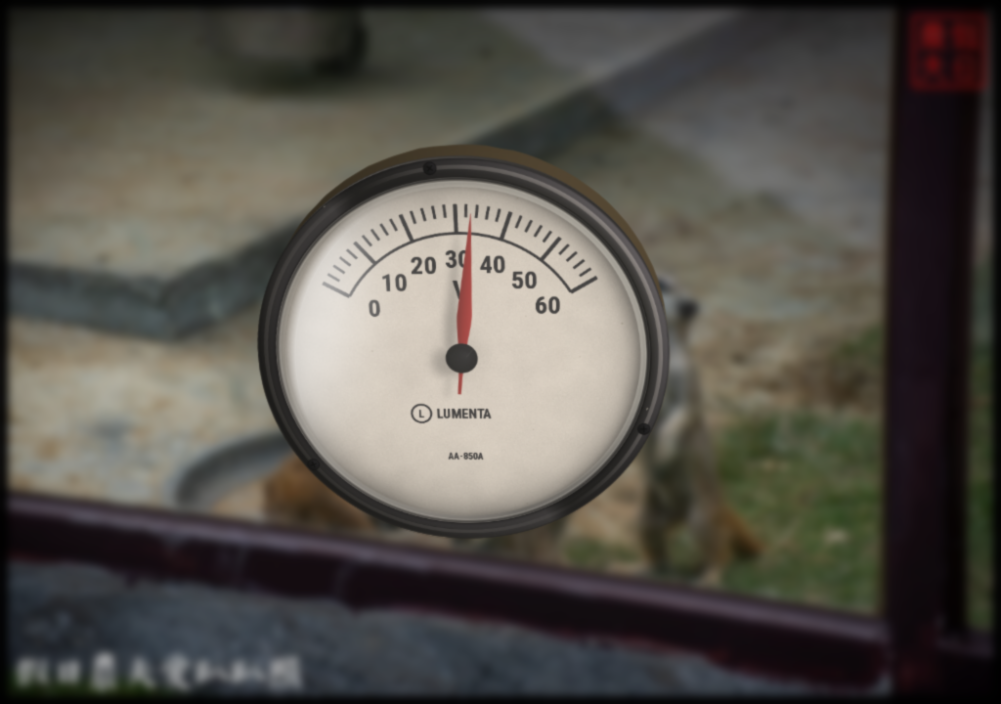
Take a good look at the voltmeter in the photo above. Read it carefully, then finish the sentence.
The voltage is 33 V
